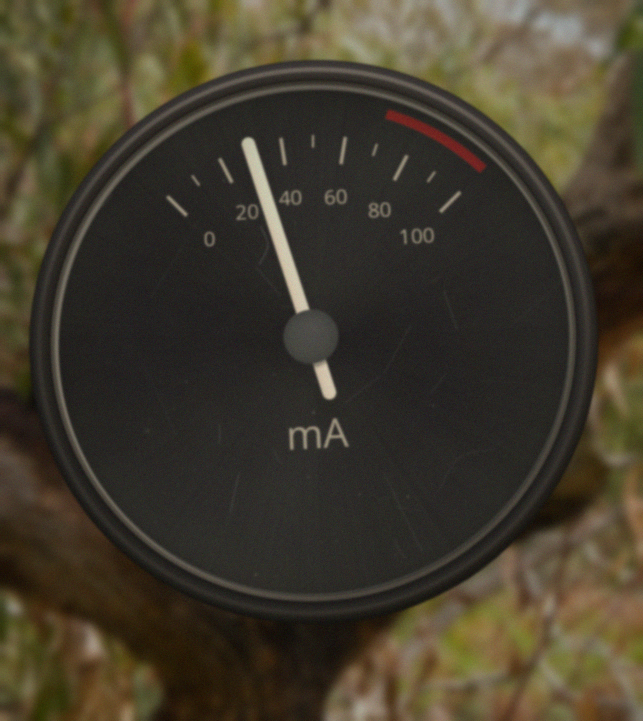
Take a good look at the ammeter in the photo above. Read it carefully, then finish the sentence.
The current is 30 mA
